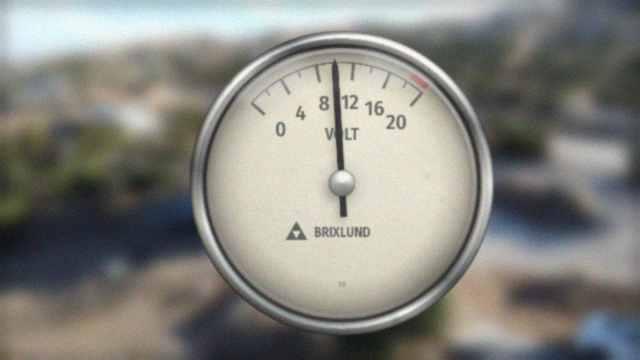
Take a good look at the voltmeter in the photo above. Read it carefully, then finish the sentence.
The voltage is 10 V
